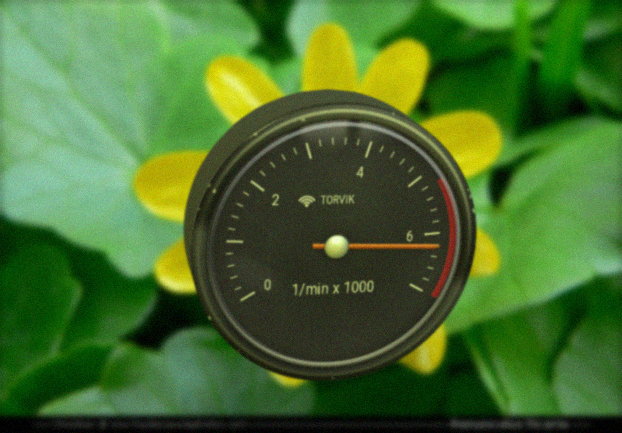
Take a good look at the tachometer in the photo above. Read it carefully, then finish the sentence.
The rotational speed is 6200 rpm
